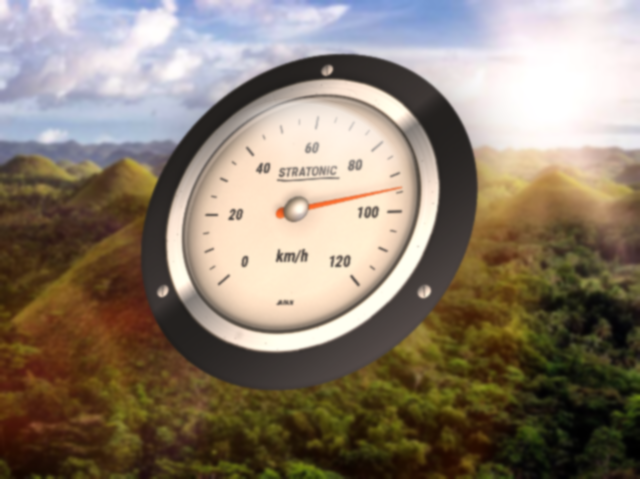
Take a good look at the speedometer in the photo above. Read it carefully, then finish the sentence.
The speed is 95 km/h
